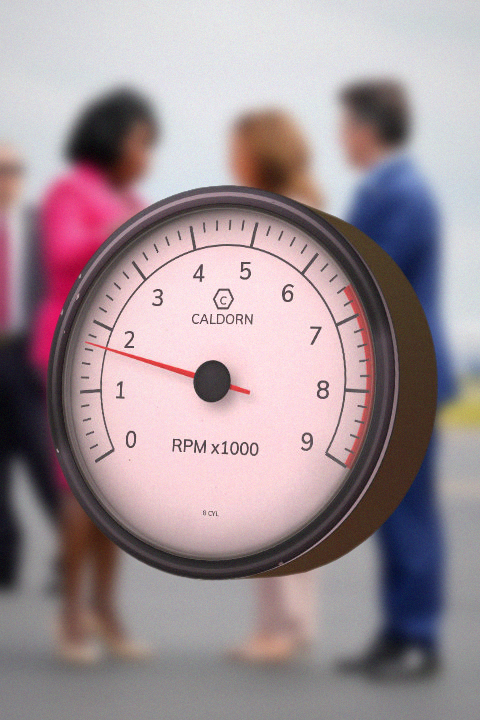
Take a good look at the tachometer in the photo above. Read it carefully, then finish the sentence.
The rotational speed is 1700 rpm
